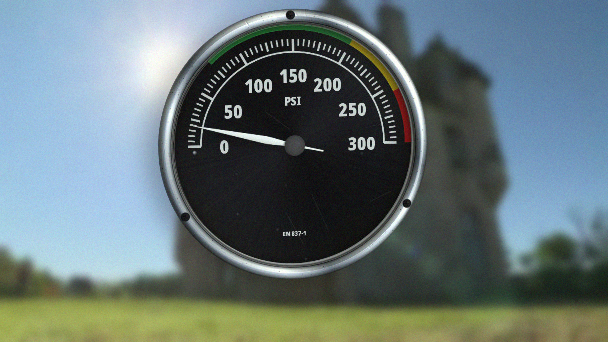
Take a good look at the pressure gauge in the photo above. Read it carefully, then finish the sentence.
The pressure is 20 psi
